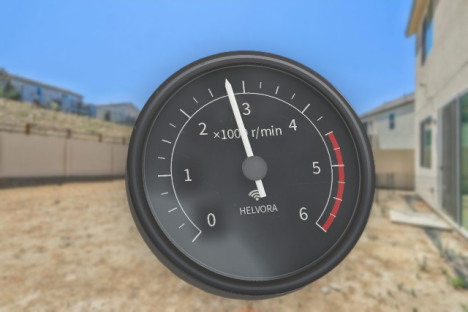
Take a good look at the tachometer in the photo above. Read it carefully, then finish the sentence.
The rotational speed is 2750 rpm
